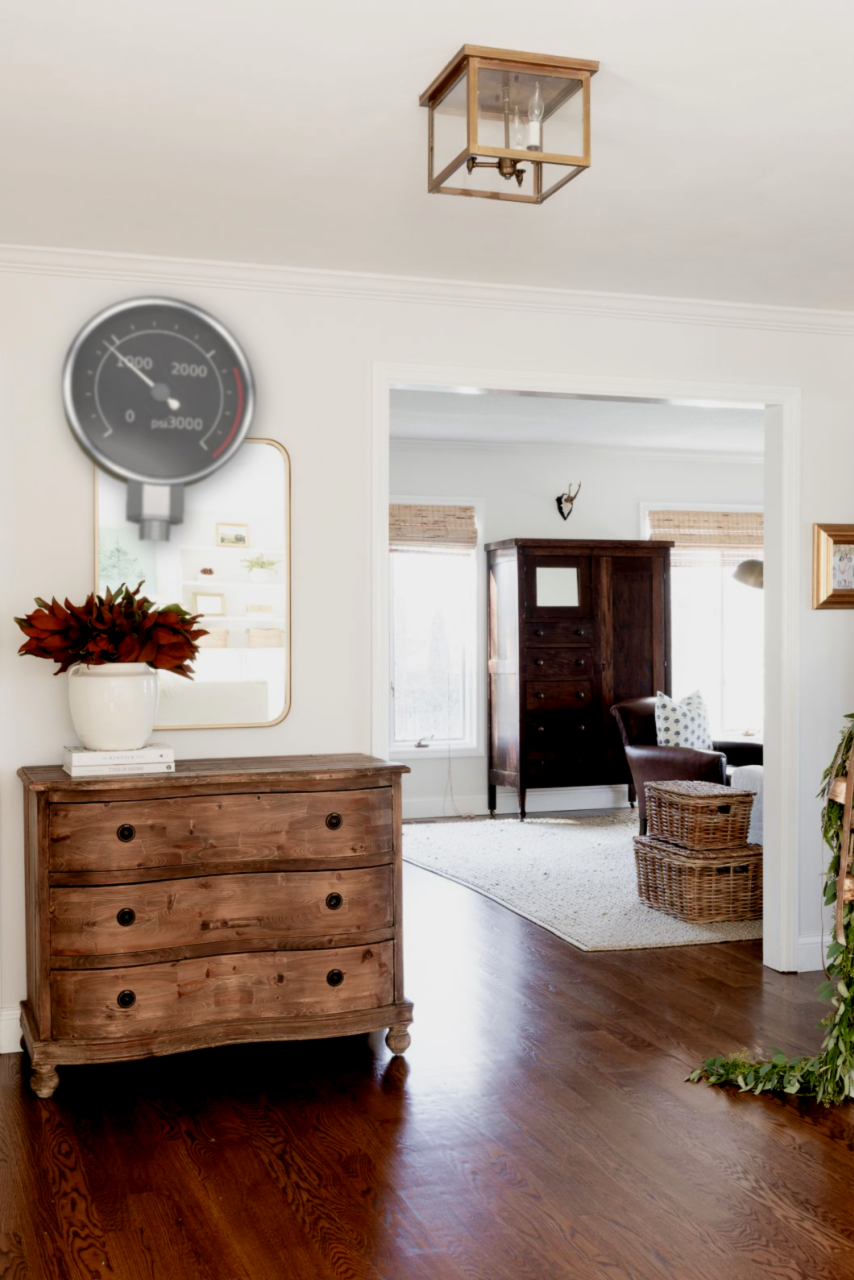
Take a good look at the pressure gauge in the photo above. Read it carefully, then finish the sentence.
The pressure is 900 psi
